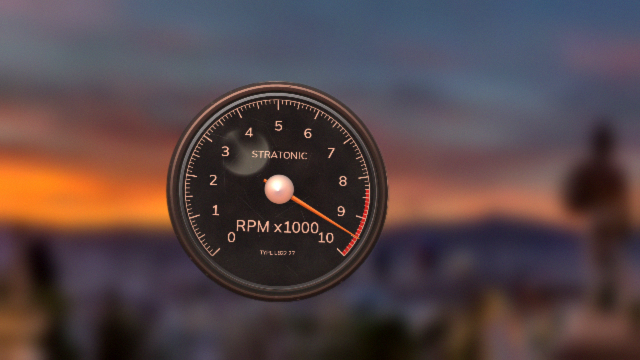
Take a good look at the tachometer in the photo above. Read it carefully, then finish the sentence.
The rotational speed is 9500 rpm
